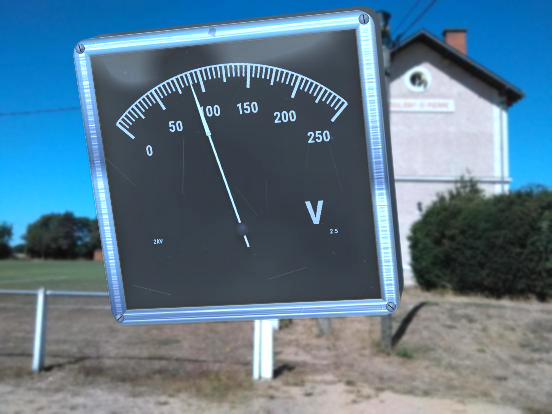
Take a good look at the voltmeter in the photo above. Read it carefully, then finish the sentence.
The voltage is 90 V
